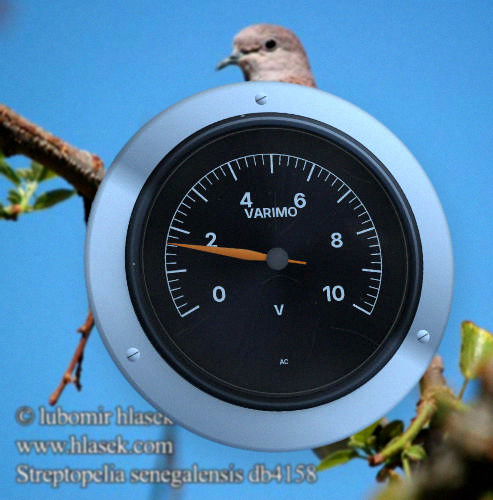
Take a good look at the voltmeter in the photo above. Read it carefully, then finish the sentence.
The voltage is 1.6 V
